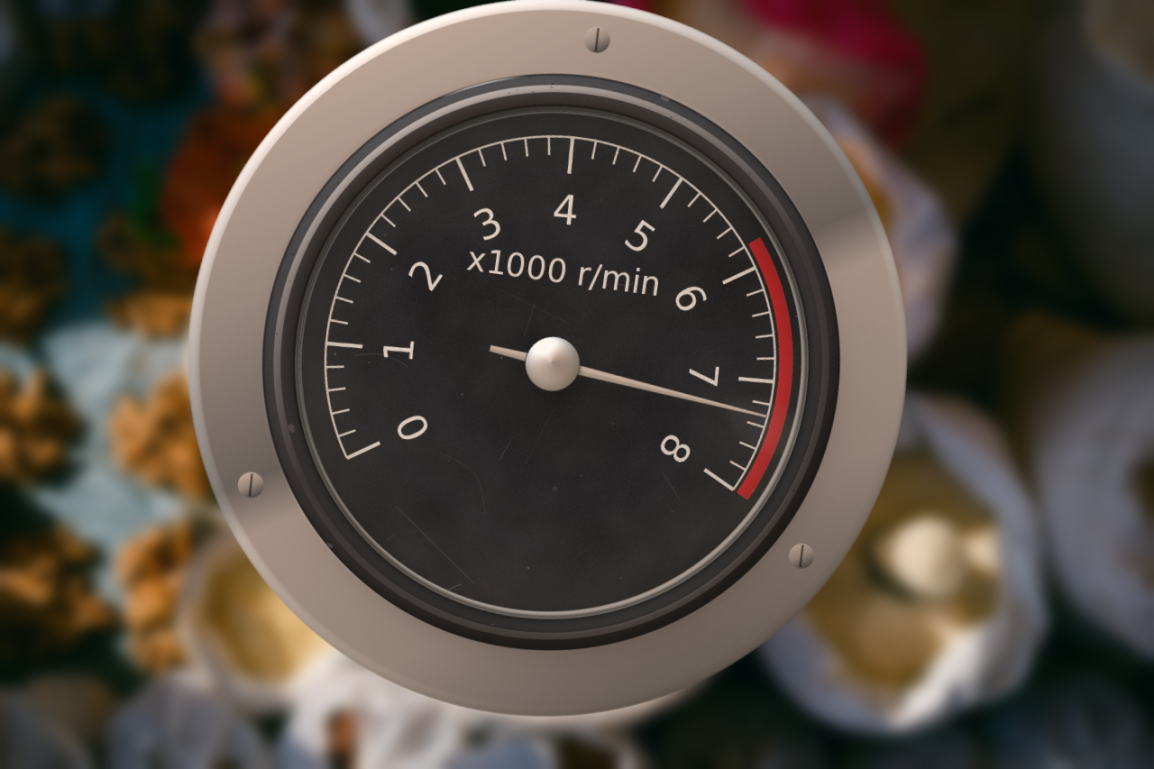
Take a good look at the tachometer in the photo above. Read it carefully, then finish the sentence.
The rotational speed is 7300 rpm
